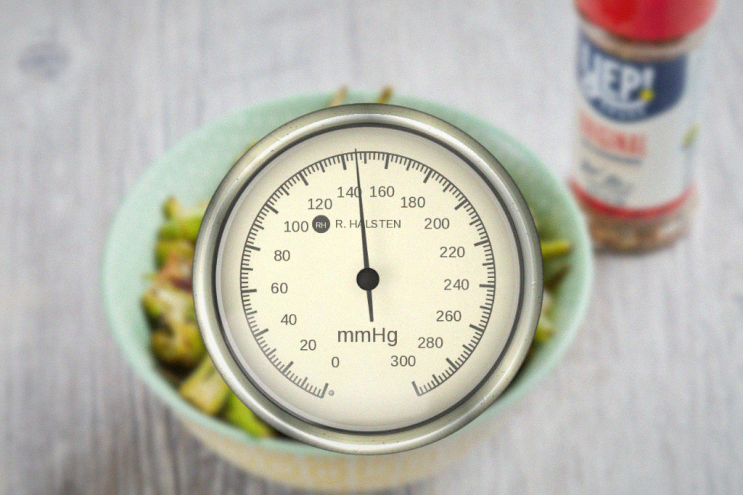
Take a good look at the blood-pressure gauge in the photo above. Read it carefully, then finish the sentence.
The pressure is 146 mmHg
